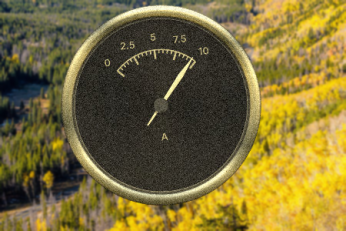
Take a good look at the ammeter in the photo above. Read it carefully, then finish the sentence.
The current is 9.5 A
